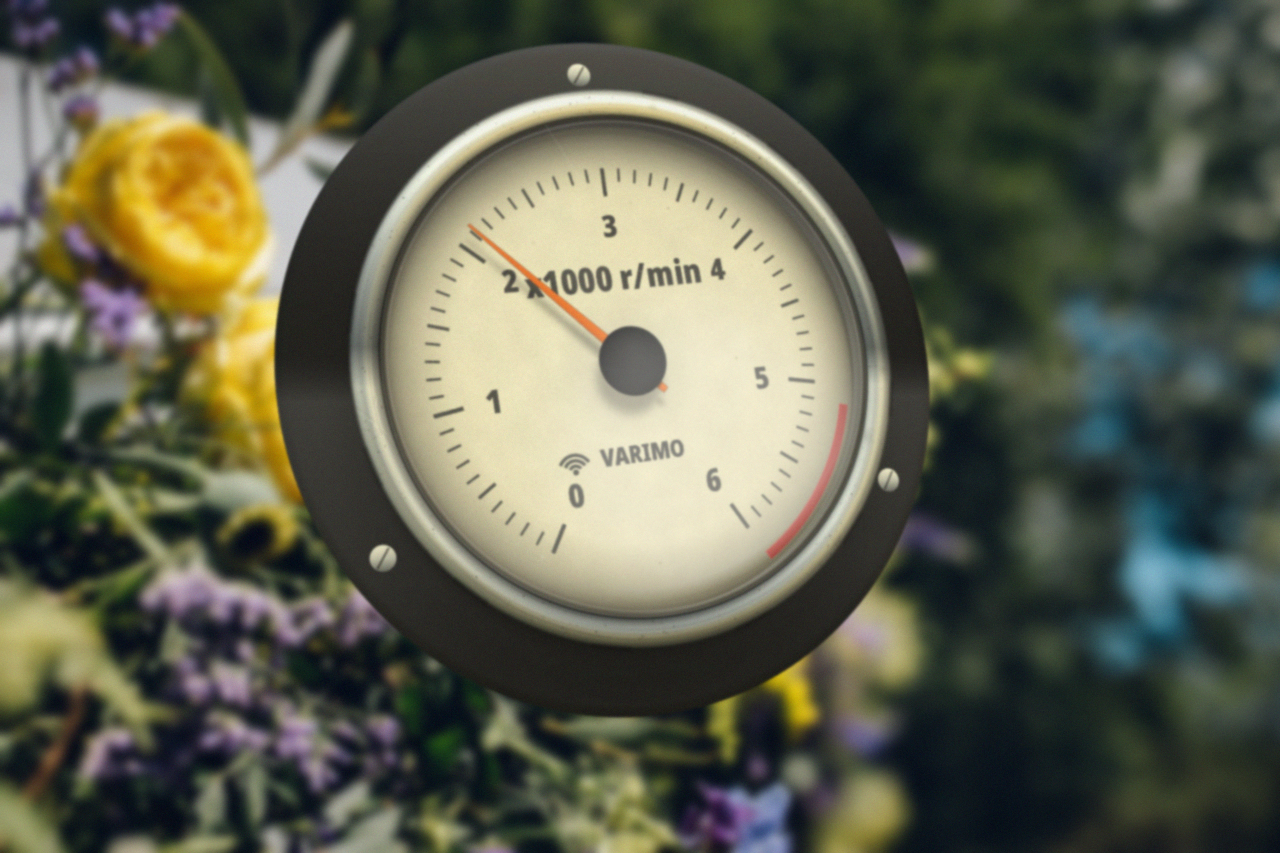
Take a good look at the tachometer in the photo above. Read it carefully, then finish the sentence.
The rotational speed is 2100 rpm
